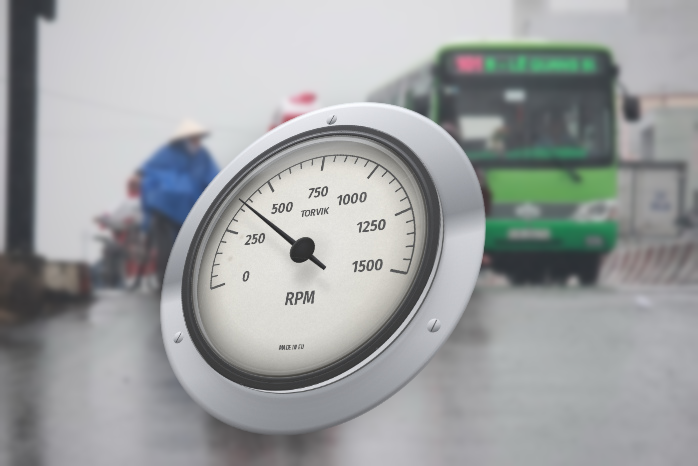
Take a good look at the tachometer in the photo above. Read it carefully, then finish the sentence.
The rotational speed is 375 rpm
